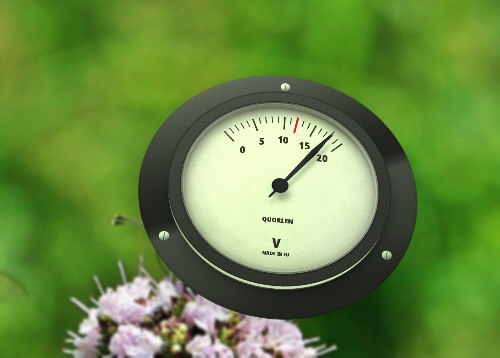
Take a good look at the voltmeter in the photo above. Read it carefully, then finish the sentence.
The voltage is 18 V
